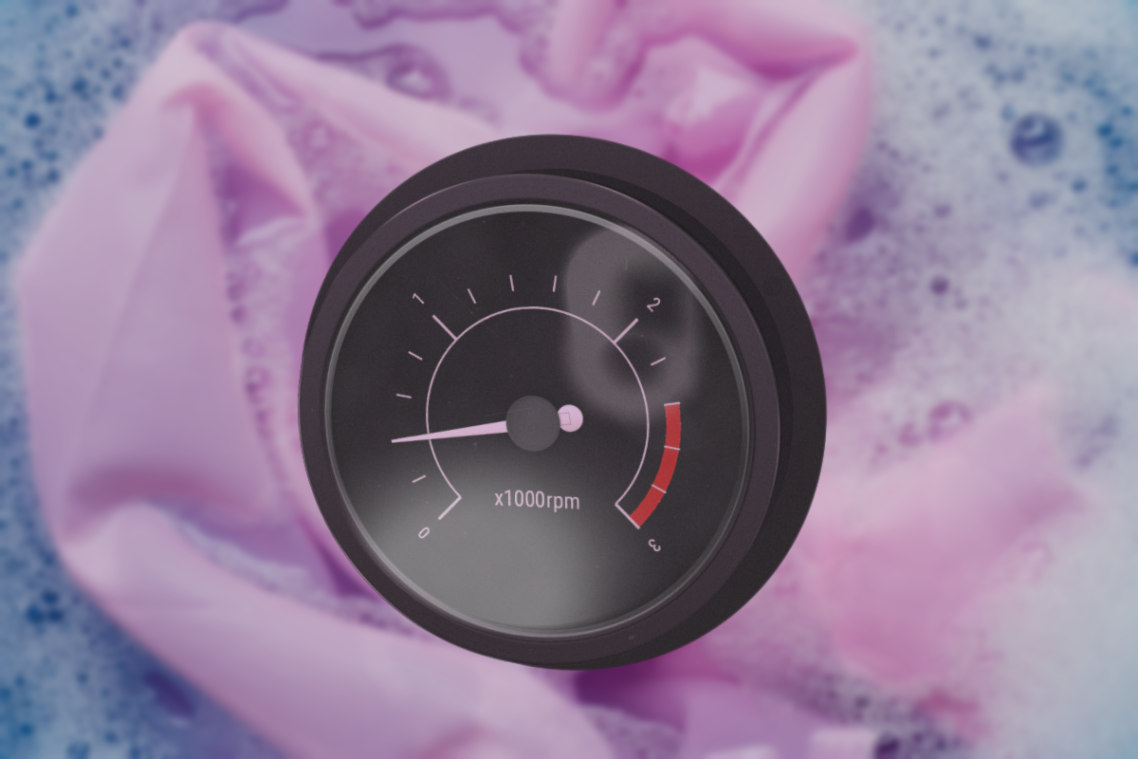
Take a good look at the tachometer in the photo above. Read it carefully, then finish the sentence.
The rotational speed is 400 rpm
